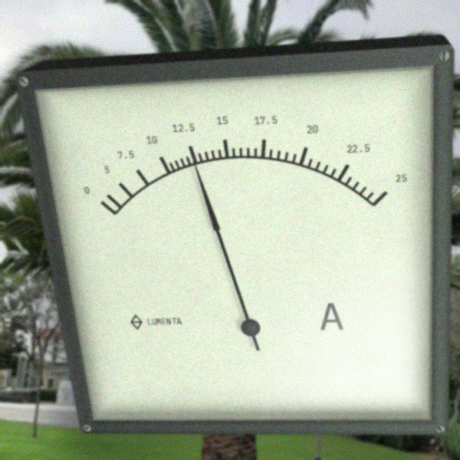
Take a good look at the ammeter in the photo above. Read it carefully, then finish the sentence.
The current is 12.5 A
